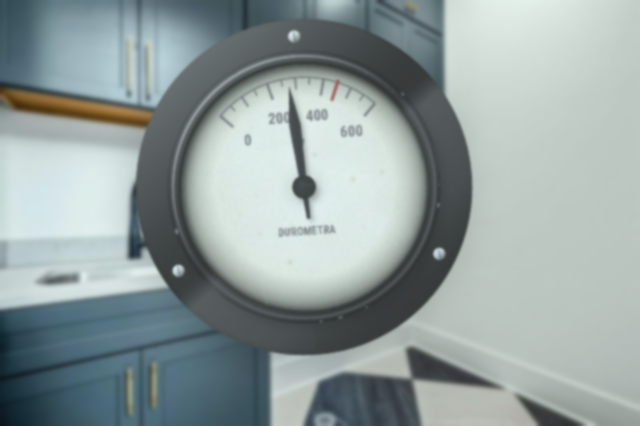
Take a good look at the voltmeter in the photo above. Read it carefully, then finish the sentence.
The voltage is 275 V
